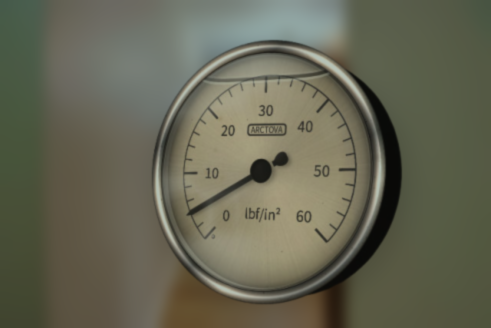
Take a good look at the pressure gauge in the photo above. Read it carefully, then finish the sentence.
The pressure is 4 psi
